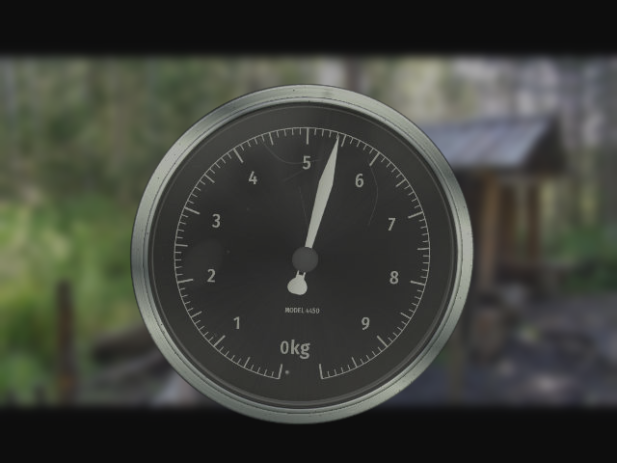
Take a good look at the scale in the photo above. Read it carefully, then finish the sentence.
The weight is 5.4 kg
